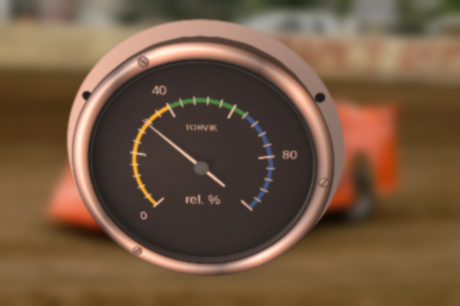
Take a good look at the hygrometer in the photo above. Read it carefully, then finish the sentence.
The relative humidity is 32 %
